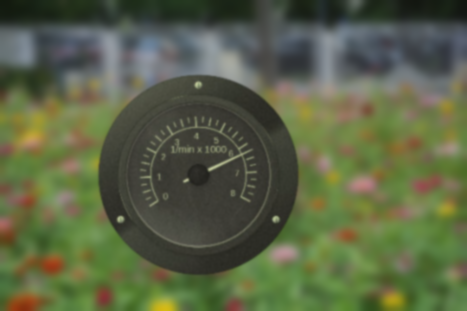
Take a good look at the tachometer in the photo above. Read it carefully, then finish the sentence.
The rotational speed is 6250 rpm
